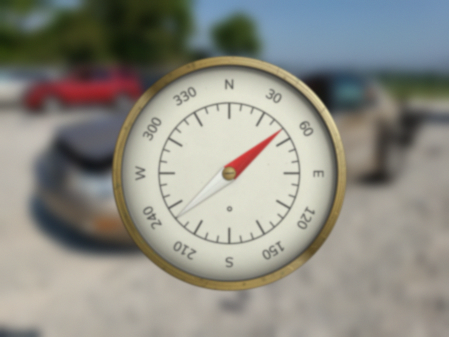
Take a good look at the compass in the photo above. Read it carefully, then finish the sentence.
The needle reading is 50 °
